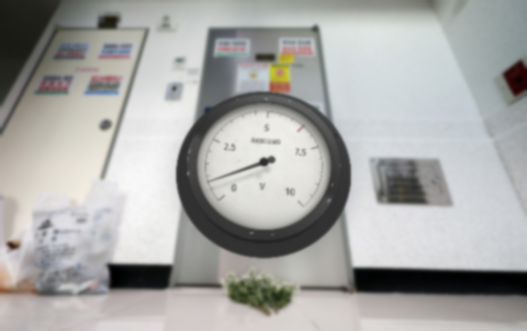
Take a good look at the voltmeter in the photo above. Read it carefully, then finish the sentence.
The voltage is 0.75 V
